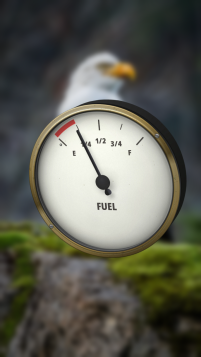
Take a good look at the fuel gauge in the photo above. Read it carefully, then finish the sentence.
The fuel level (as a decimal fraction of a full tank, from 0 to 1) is 0.25
